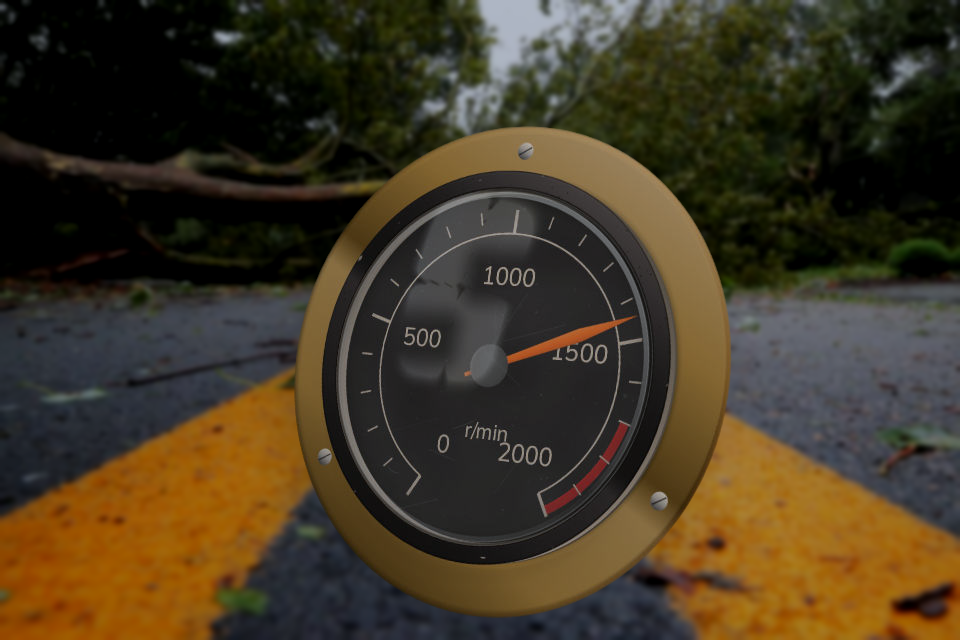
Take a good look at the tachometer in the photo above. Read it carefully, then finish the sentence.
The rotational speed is 1450 rpm
